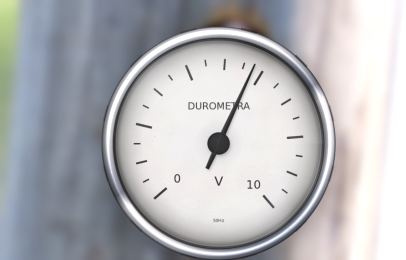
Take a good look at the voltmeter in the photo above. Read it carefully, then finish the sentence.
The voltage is 5.75 V
